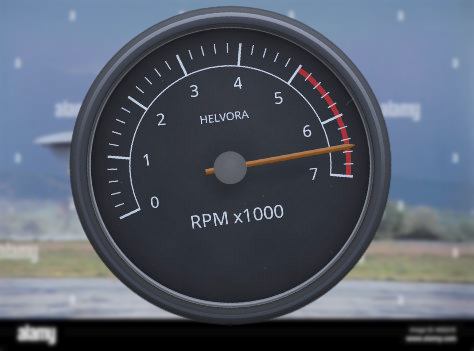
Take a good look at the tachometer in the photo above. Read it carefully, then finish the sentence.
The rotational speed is 6500 rpm
